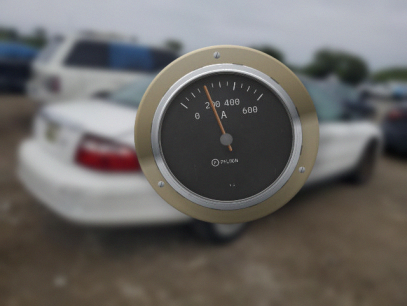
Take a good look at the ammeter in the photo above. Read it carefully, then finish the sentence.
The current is 200 A
